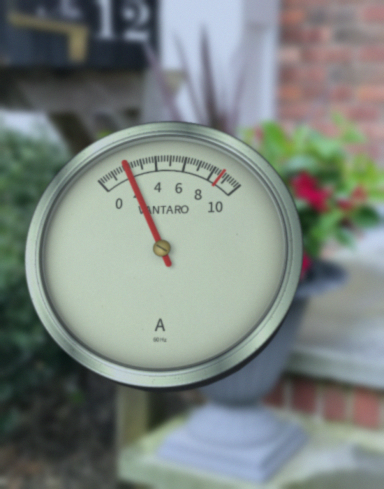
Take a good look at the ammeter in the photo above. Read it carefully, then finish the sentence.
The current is 2 A
